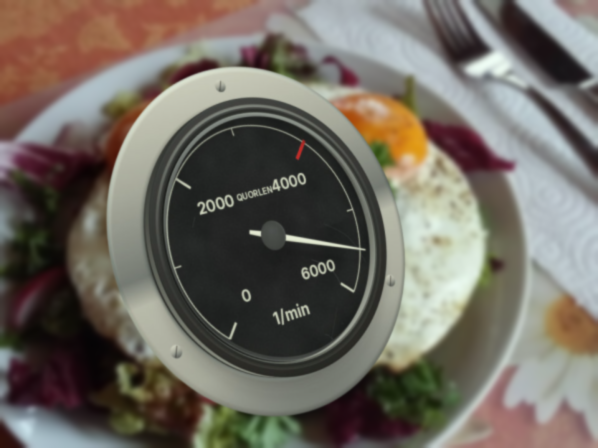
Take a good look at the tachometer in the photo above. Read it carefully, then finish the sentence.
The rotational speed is 5500 rpm
